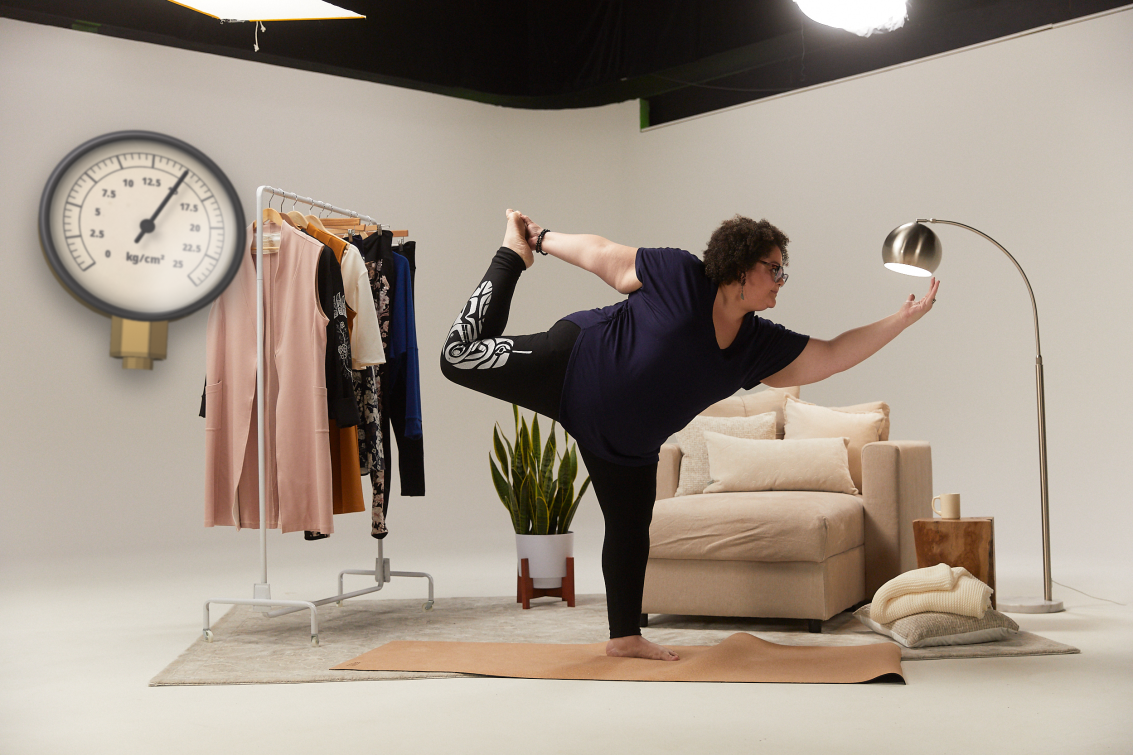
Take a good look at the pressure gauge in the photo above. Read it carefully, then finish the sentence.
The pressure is 15 kg/cm²
